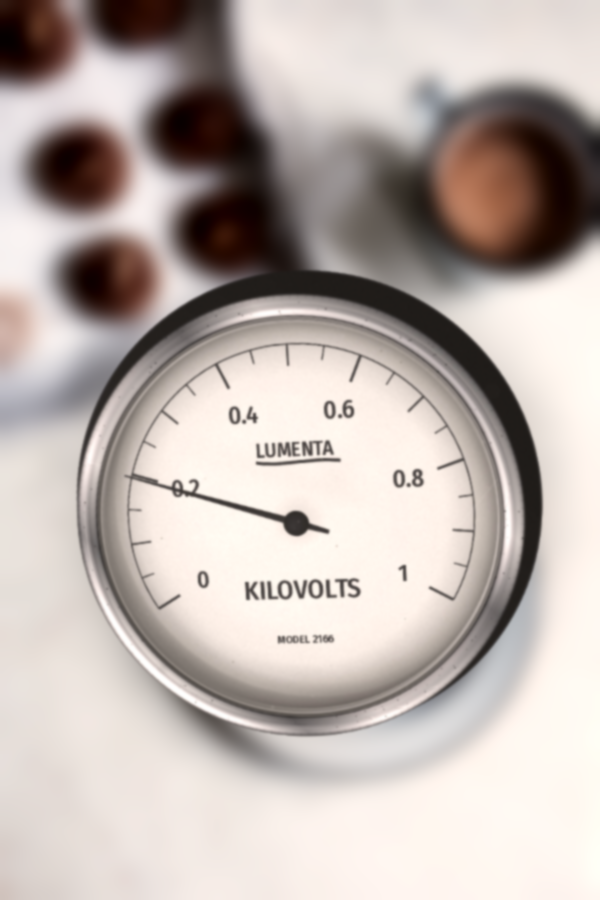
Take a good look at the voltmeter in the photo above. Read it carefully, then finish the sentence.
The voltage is 0.2 kV
